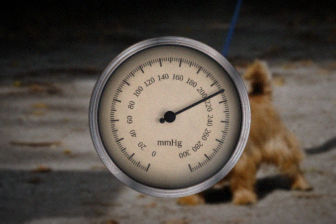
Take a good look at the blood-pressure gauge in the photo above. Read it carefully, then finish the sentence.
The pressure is 210 mmHg
